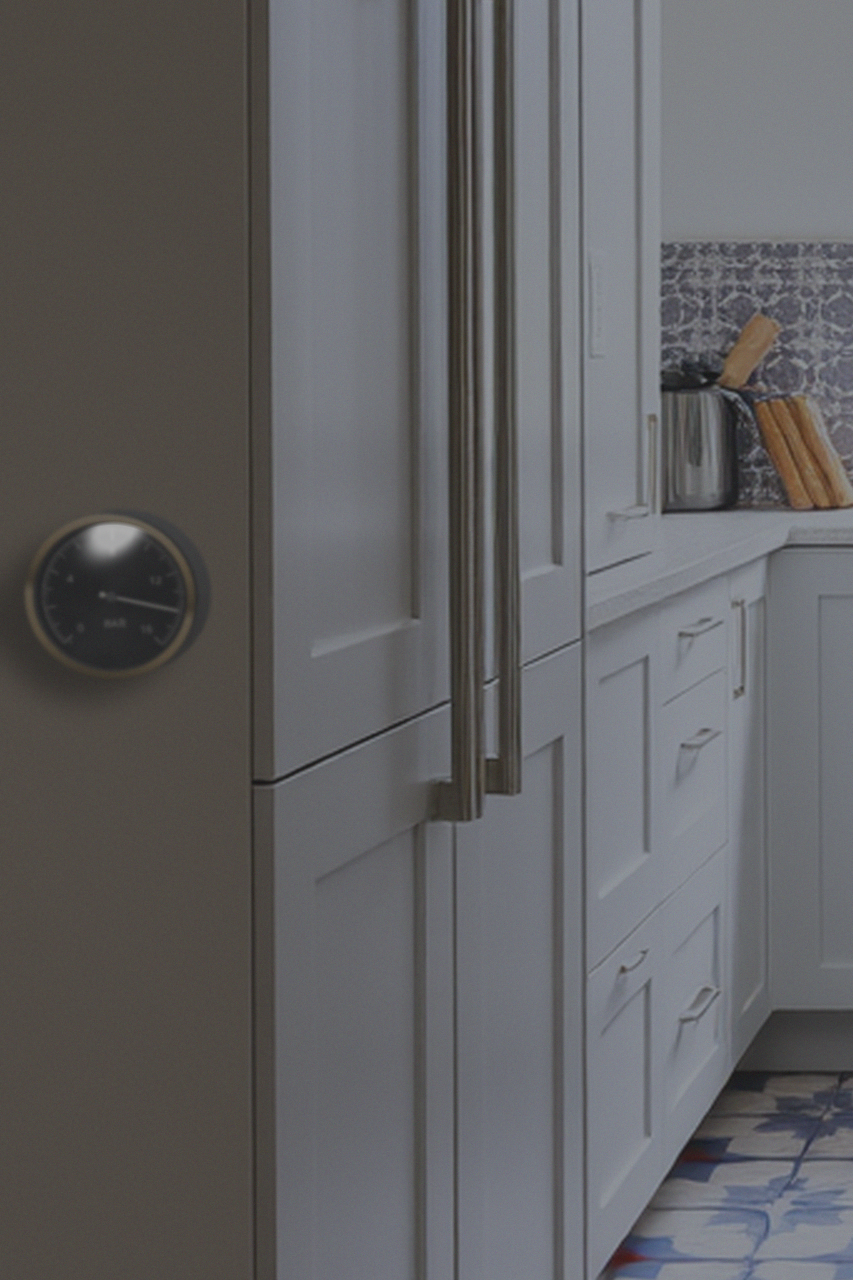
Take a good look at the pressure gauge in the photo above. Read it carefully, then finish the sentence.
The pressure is 14 bar
